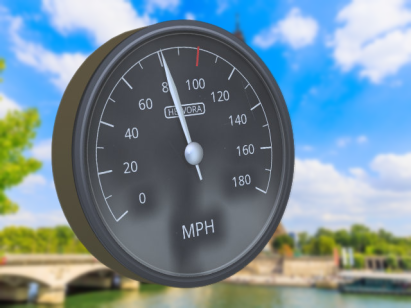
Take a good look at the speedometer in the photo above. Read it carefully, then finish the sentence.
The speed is 80 mph
